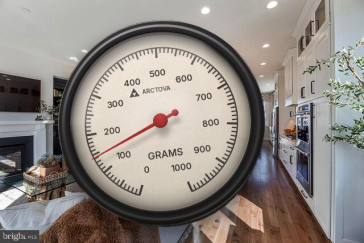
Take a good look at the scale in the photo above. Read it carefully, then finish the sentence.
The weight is 140 g
